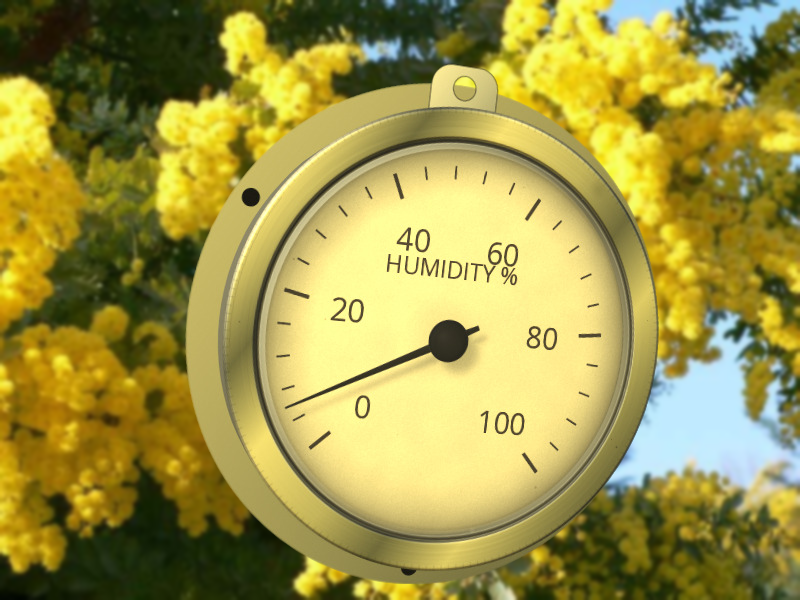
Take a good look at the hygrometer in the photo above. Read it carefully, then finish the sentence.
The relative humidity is 6 %
